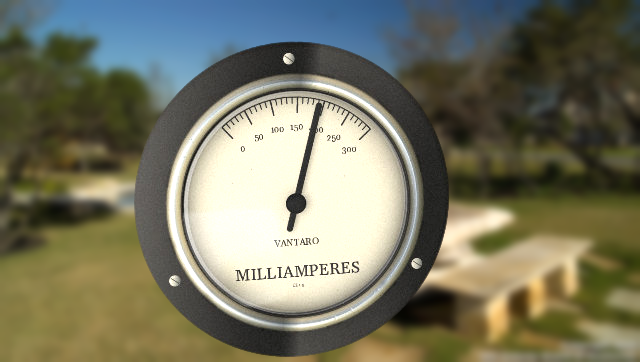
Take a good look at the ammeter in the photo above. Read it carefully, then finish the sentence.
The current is 190 mA
